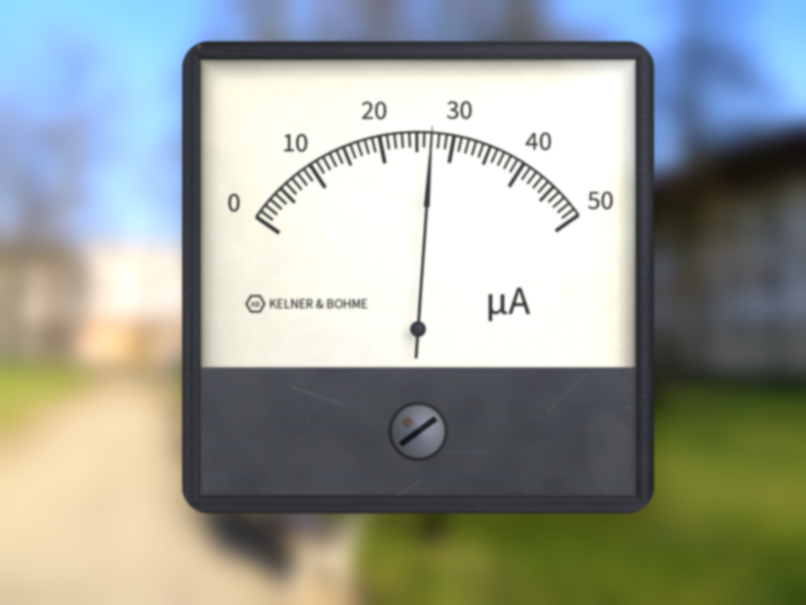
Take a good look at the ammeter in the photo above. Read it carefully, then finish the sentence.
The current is 27 µA
